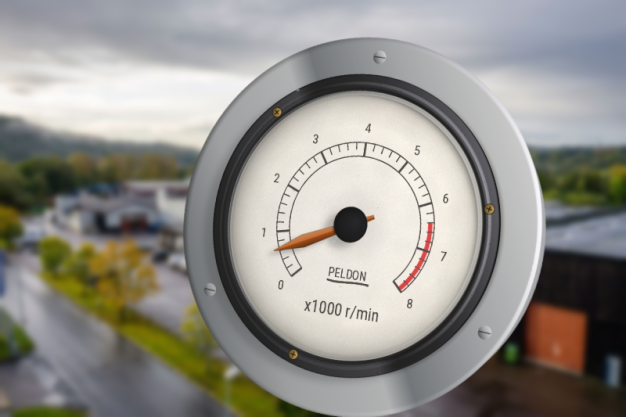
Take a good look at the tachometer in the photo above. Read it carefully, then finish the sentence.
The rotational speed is 600 rpm
